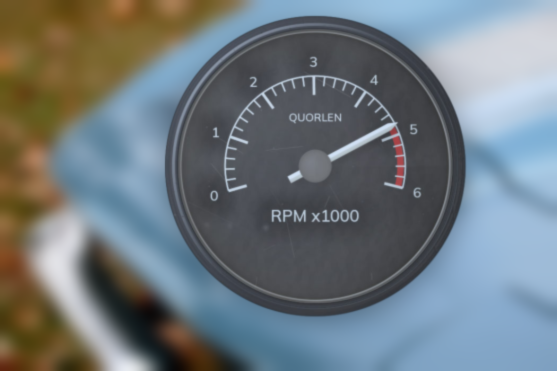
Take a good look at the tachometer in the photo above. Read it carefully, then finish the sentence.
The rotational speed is 4800 rpm
